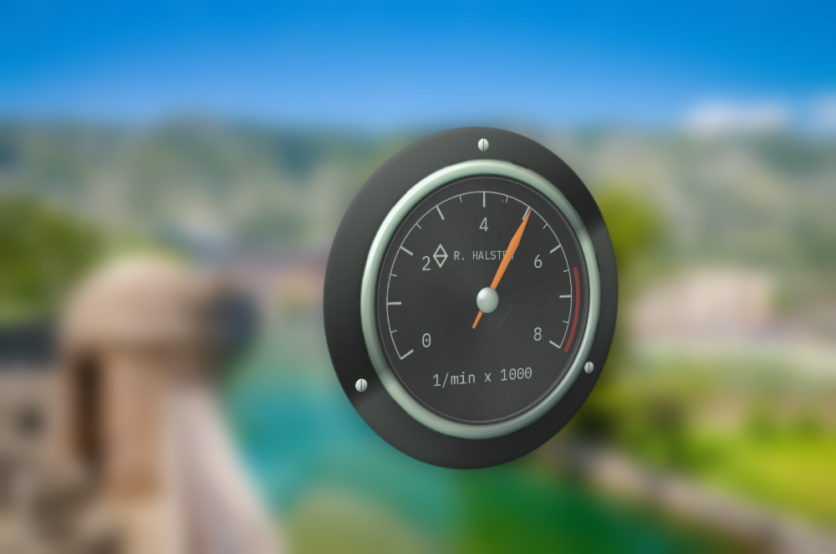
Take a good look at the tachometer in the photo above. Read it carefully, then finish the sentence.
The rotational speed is 5000 rpm
